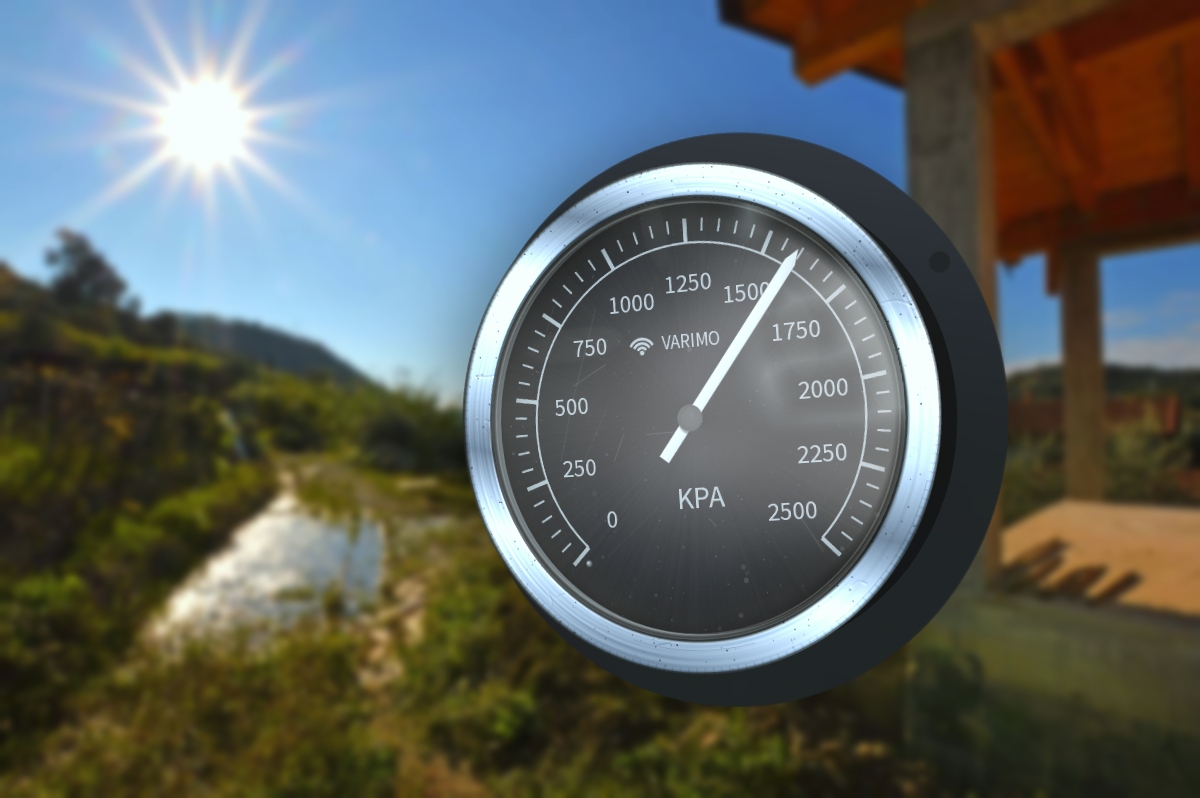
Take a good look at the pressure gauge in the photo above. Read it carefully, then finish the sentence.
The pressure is 1600 kPa
